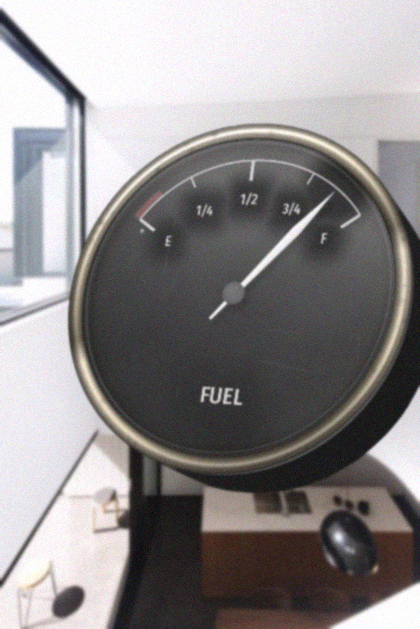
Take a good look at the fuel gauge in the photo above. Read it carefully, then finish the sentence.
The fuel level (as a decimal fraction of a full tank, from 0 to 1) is 0.875
